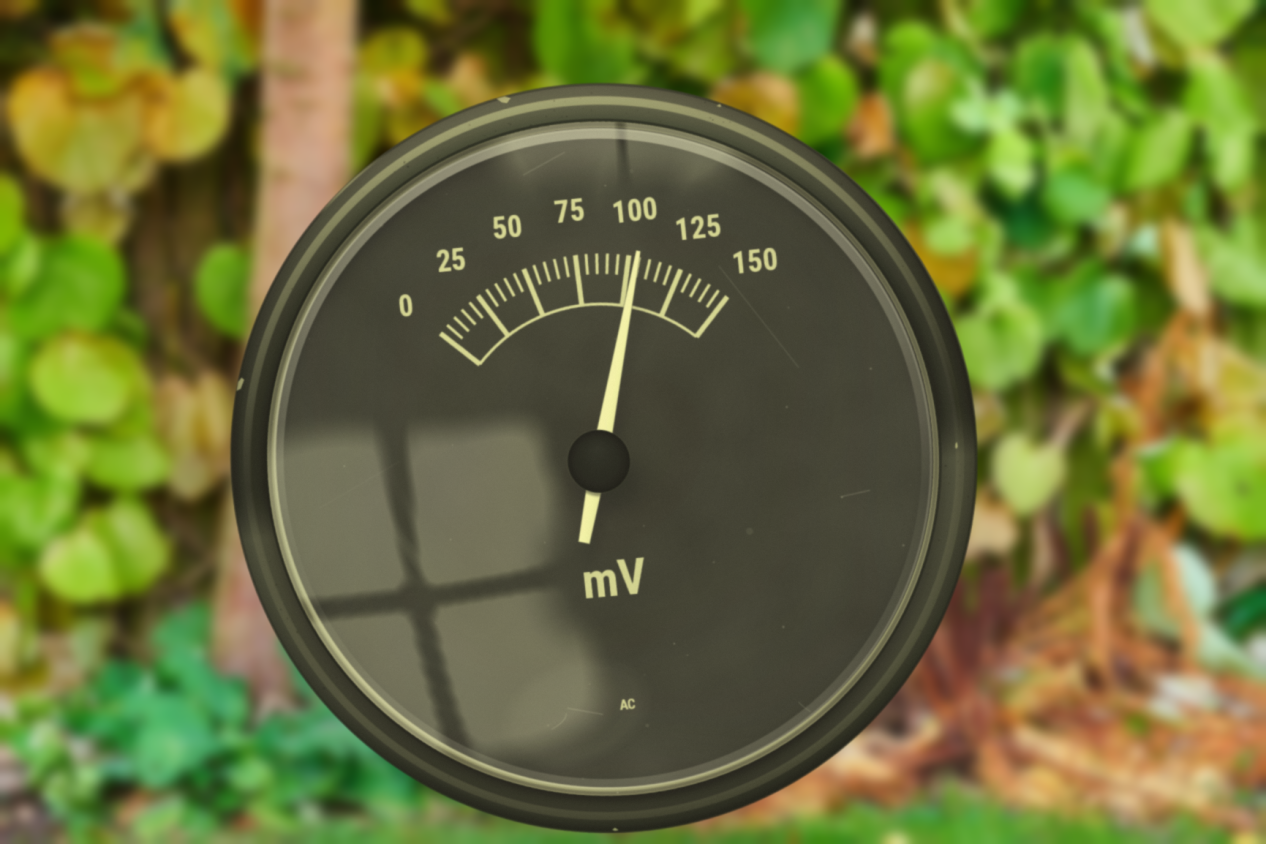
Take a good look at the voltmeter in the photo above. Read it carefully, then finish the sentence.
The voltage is 105 mV
